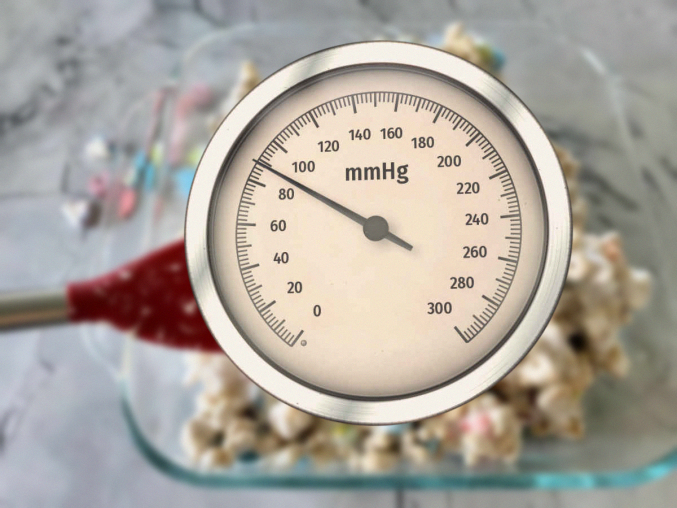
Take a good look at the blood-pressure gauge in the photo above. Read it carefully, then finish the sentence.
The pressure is 88 mmHg
